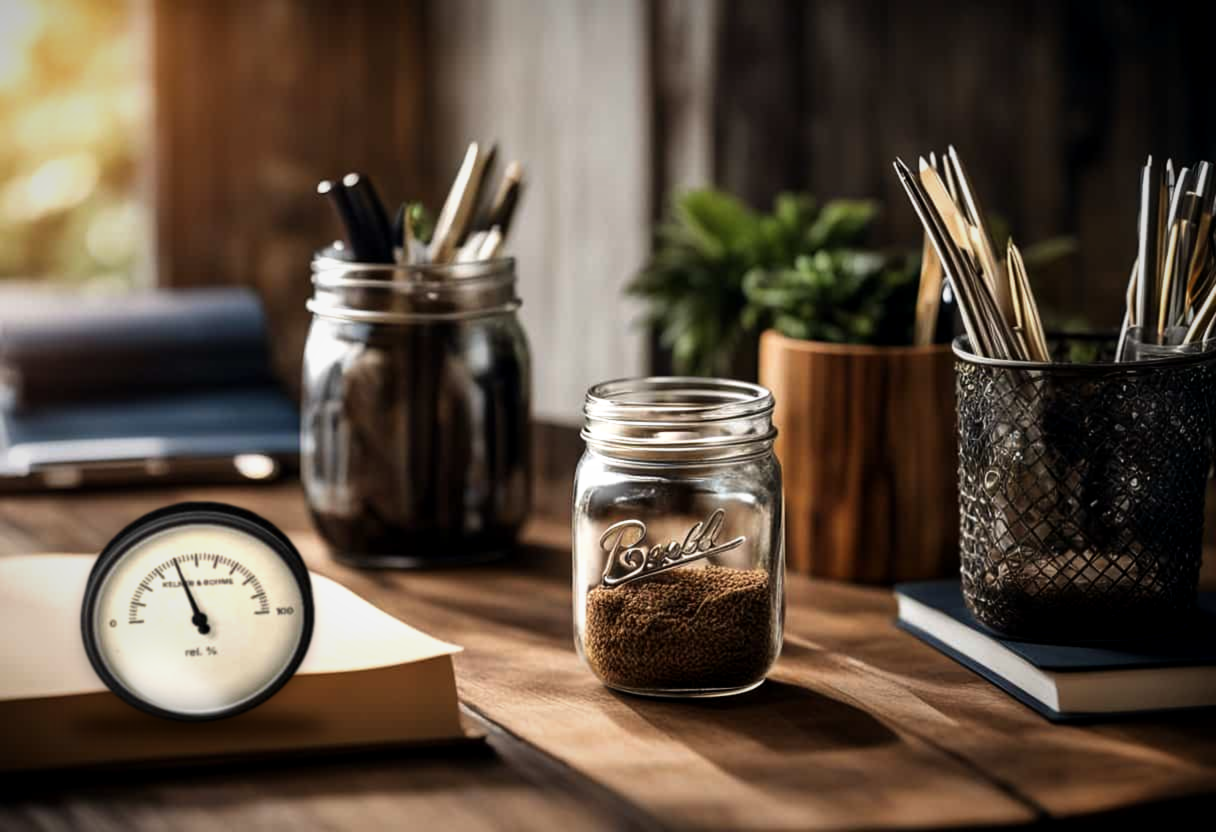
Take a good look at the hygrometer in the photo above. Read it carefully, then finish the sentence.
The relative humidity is 40 %
